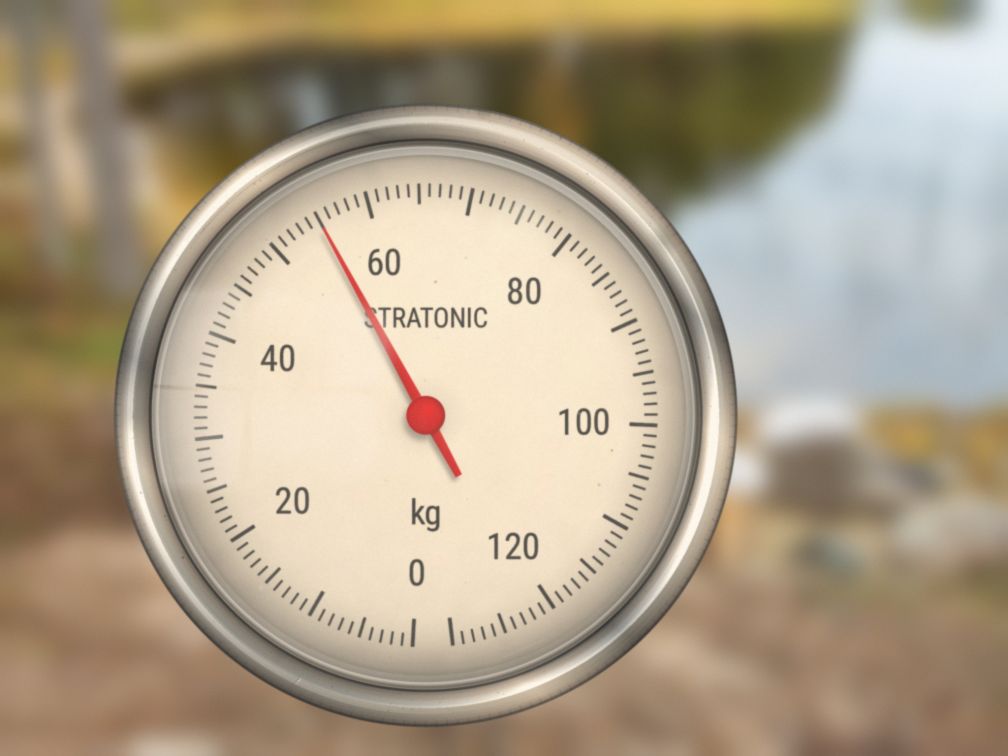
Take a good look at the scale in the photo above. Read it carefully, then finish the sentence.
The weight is 55 kg
